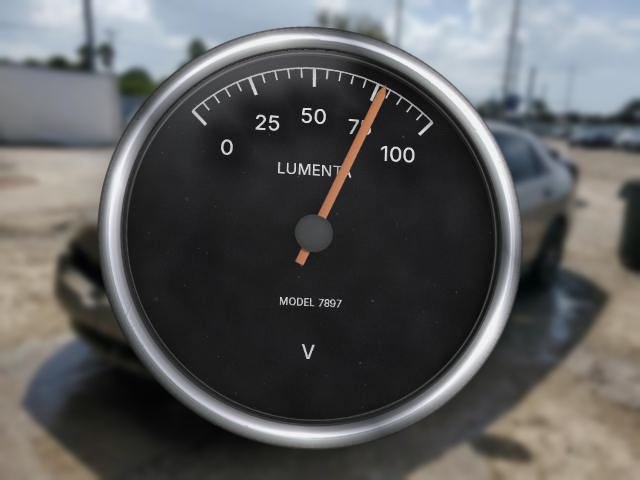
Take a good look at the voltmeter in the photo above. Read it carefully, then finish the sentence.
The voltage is 77.5 V
